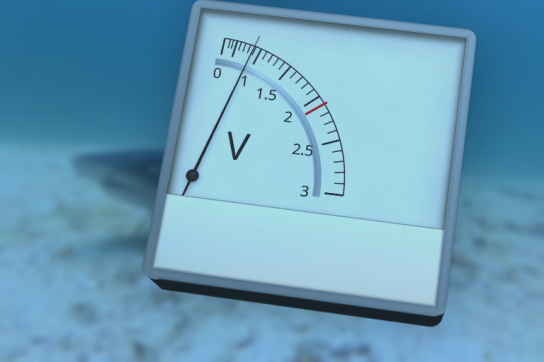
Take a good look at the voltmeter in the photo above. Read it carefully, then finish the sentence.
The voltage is 0.9 V
